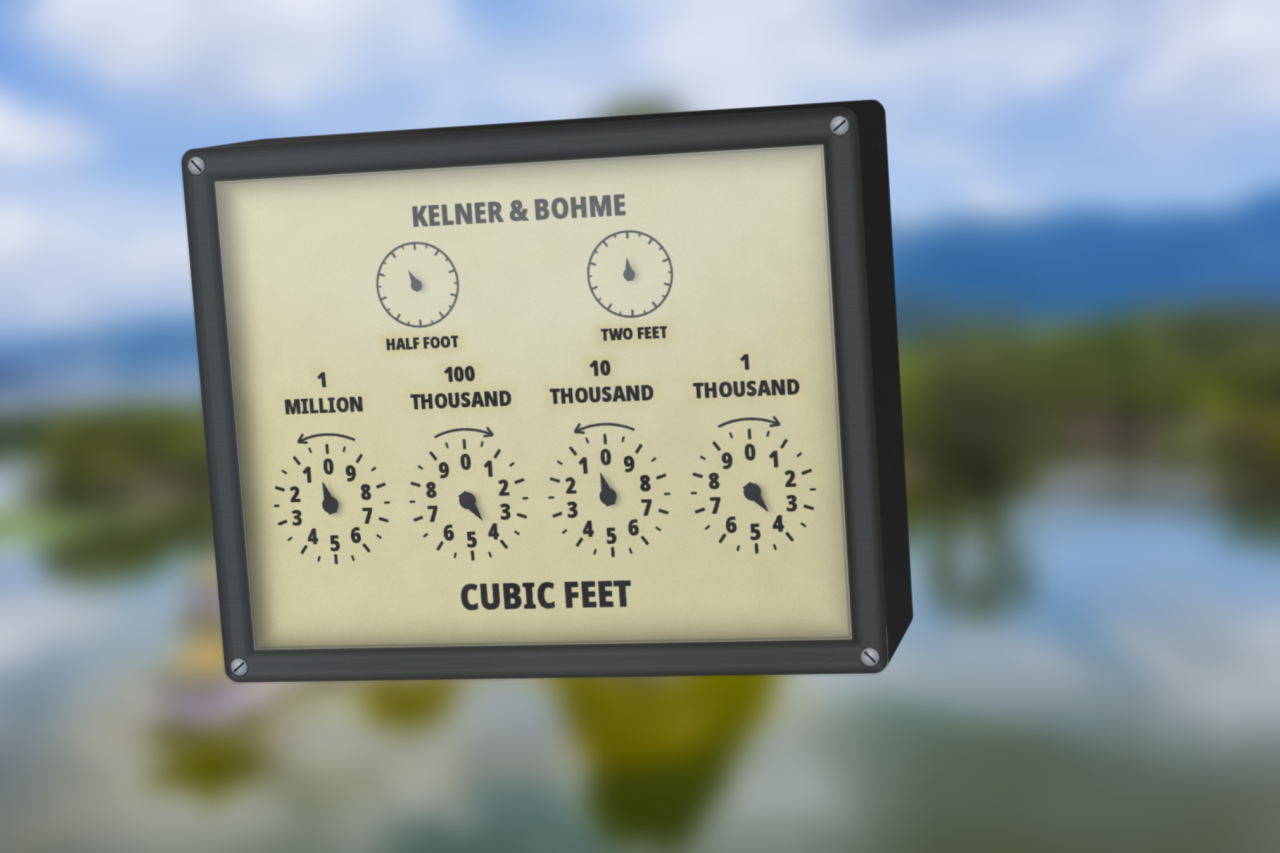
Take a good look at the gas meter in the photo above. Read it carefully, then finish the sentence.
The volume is 40400 ft³
